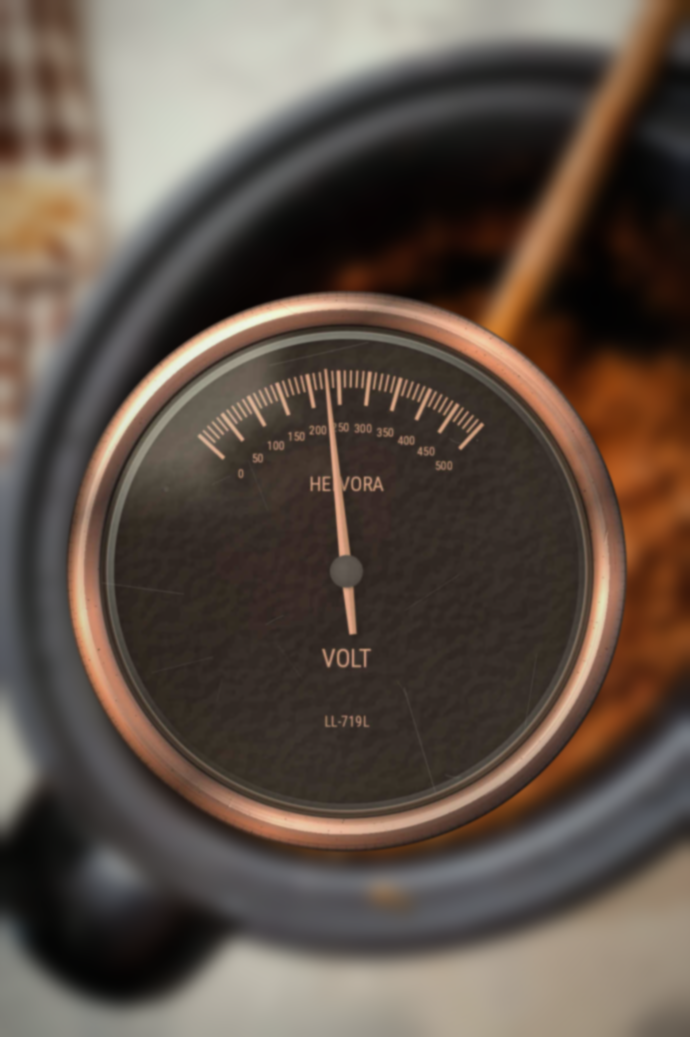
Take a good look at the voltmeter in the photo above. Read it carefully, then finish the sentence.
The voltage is 230 V
